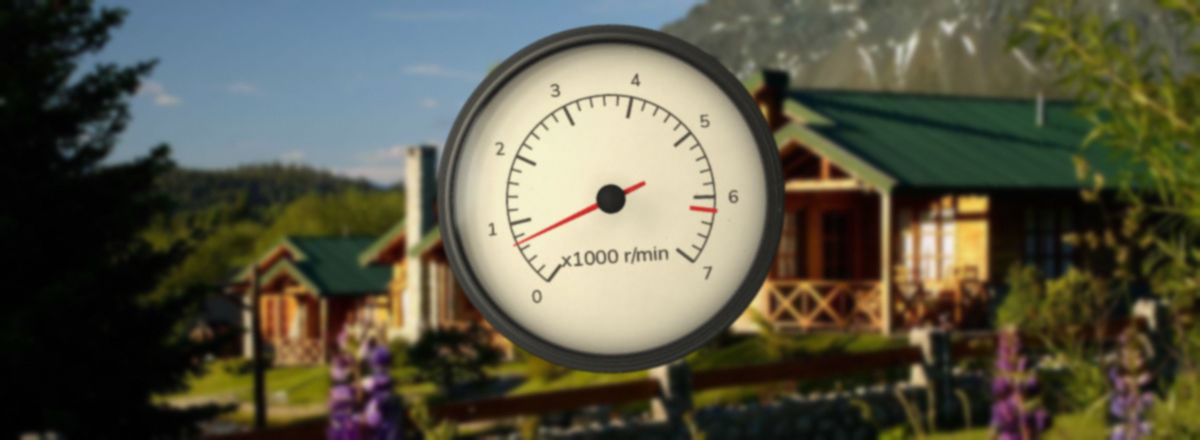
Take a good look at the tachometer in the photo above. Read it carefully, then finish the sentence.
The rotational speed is 700 rpm
